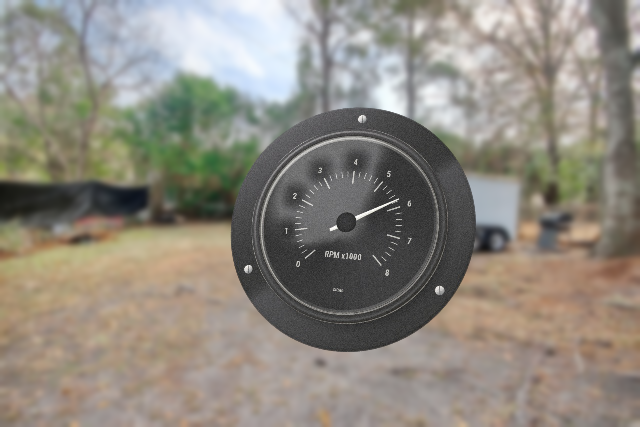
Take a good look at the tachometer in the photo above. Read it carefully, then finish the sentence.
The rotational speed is 5800 rpm
